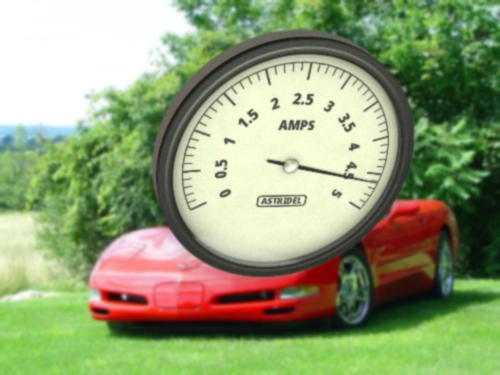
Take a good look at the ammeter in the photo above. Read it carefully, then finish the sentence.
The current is 4.6 A
